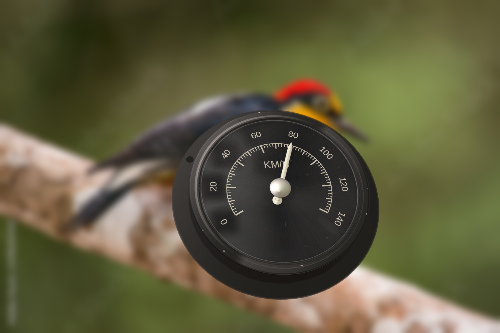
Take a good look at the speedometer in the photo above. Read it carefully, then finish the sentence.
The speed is 80 km/h
